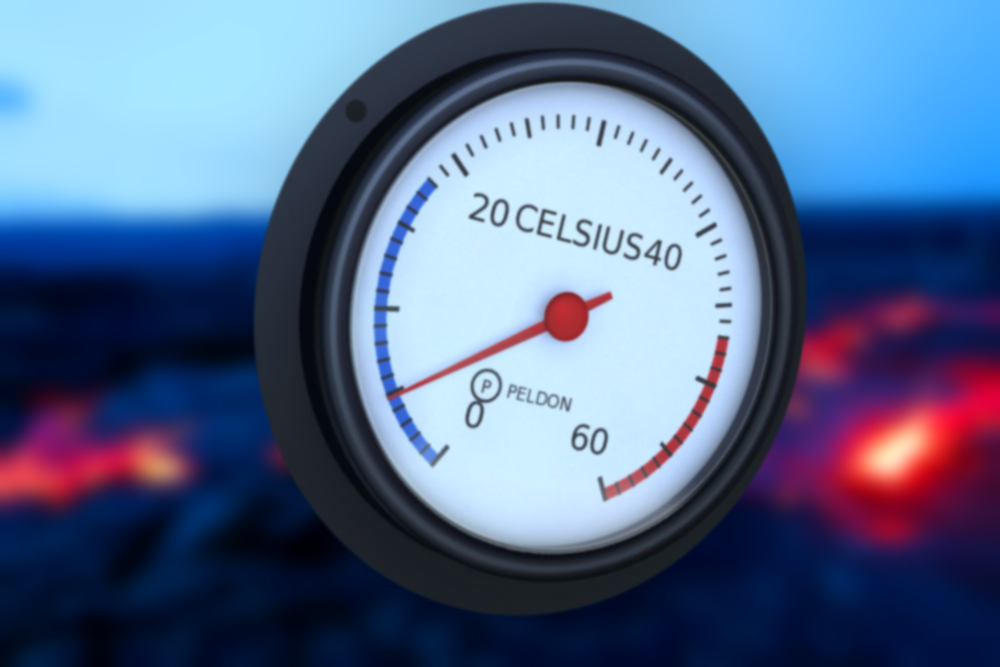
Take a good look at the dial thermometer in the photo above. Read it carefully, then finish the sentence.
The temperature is 5 °C
